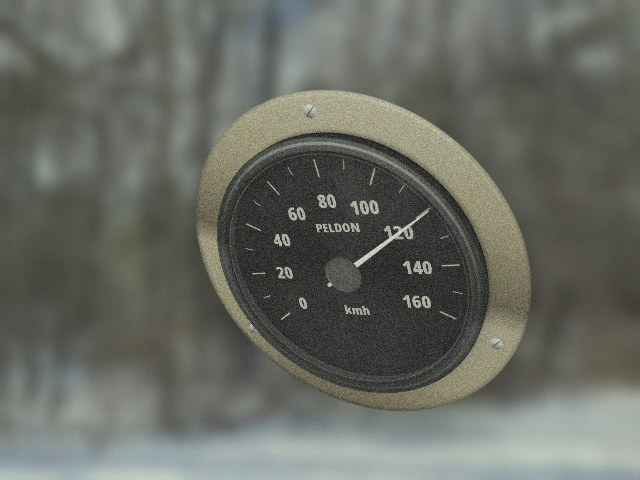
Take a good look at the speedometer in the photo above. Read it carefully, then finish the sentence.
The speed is 120 km/h
